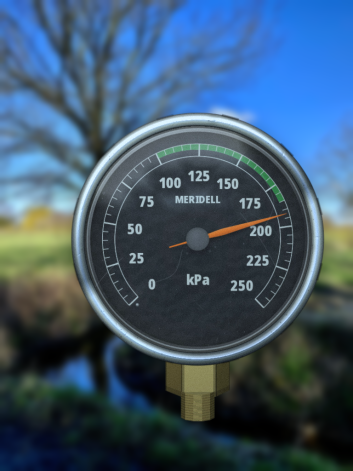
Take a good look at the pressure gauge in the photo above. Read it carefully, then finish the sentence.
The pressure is 192.5 kPa
